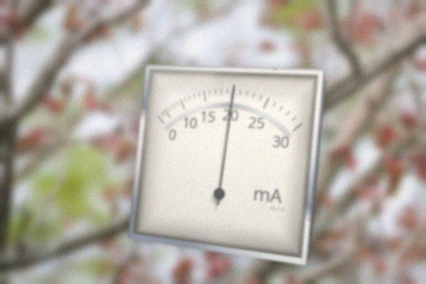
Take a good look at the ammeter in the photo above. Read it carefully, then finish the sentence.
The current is 20 mA
